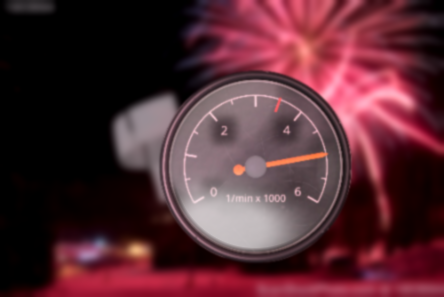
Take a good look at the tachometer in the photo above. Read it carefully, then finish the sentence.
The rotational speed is 5000 rpm
